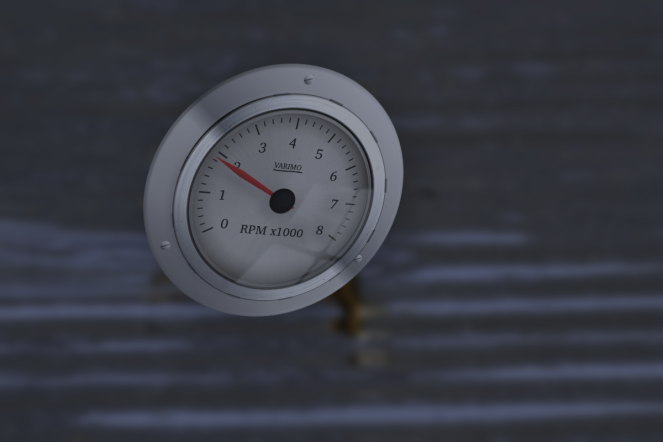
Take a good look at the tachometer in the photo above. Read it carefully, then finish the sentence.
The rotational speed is 1900 rpm
